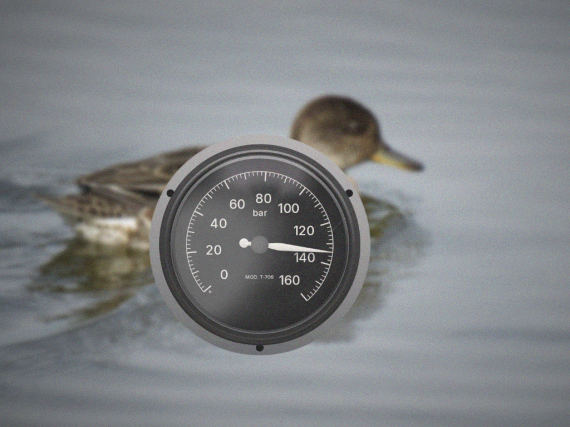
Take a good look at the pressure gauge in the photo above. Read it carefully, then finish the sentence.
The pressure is 134 bar
